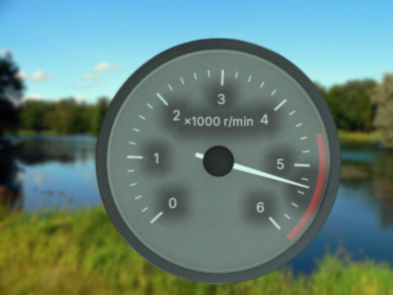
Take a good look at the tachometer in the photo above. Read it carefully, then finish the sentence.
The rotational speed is 5300 rpm
